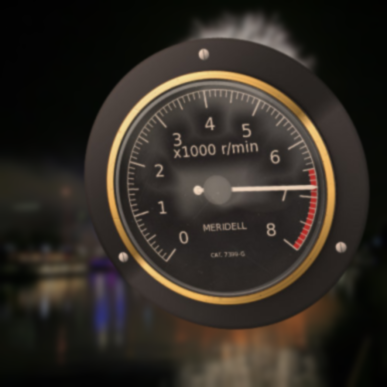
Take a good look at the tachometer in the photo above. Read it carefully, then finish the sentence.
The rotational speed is 6800 rpm
